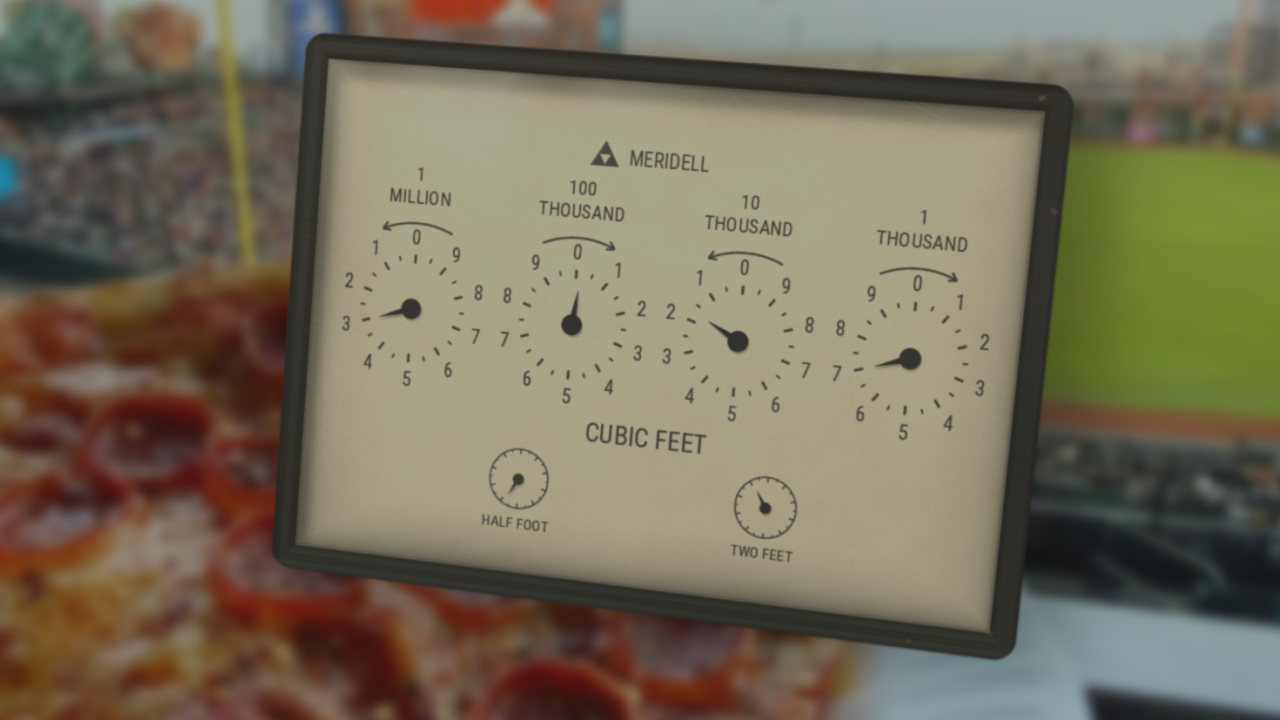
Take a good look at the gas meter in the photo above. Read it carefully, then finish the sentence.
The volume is 301700 ft³
